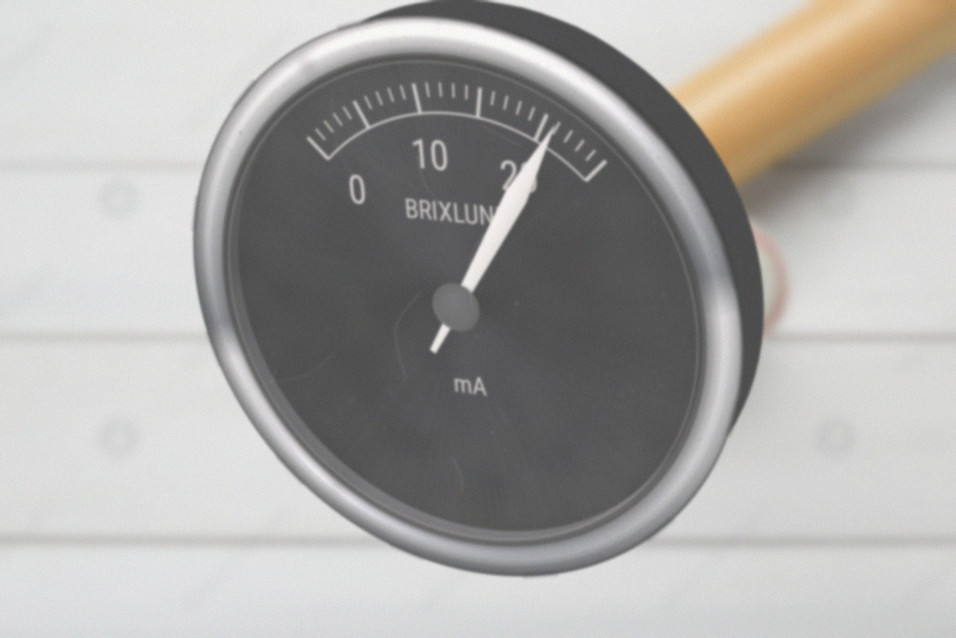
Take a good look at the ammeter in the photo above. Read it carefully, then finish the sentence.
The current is 21 mA
